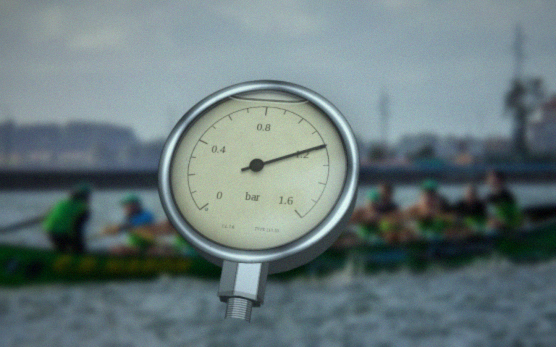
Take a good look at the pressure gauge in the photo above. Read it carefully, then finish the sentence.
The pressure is 1.2 bar
